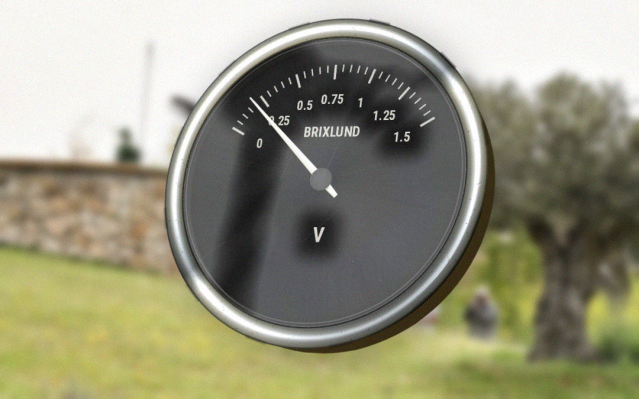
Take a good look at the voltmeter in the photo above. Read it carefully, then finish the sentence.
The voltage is 0.2 V
